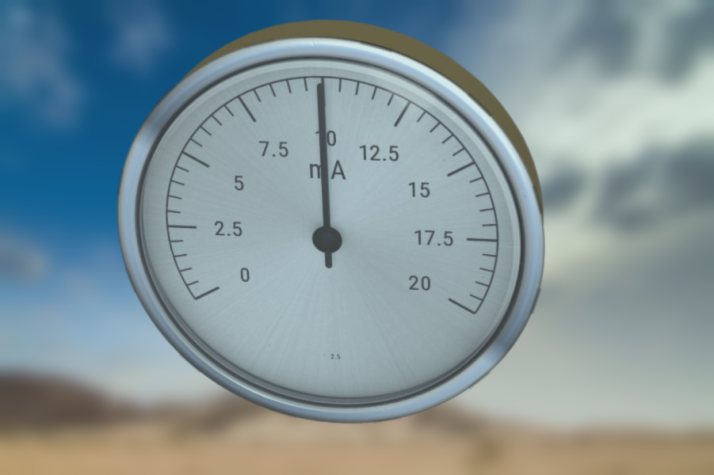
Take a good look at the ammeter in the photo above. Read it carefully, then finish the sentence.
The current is 10 mA
